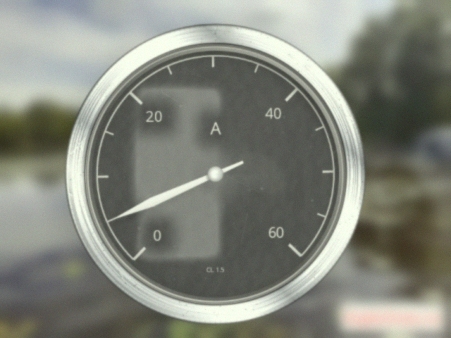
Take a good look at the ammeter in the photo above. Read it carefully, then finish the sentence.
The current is 5 A
